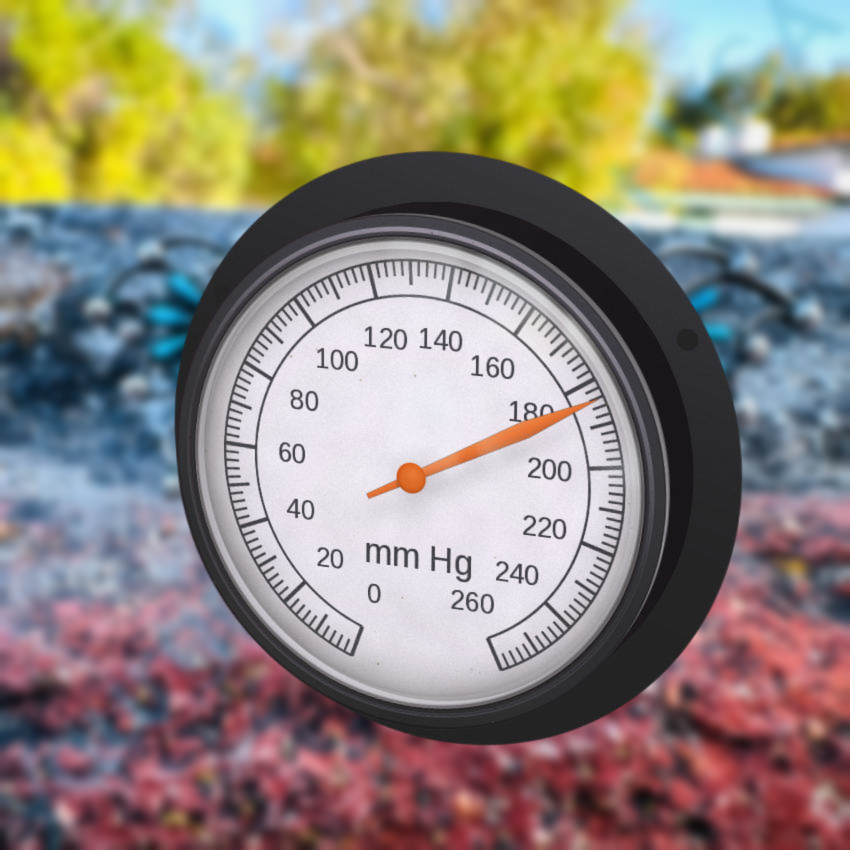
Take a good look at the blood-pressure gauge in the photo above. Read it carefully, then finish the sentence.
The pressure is 184 mmHg
